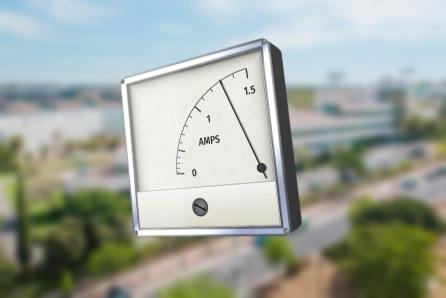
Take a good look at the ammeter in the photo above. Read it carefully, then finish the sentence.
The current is 1.3 A
